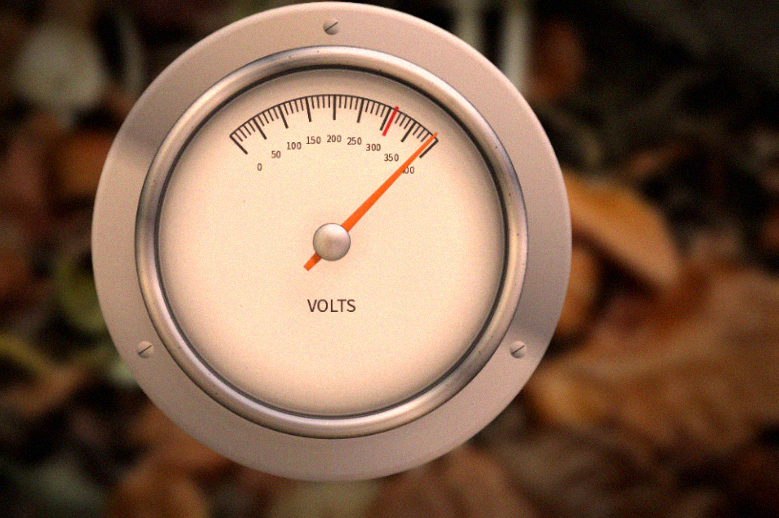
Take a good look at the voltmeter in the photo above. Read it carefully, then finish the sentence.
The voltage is 390 V
